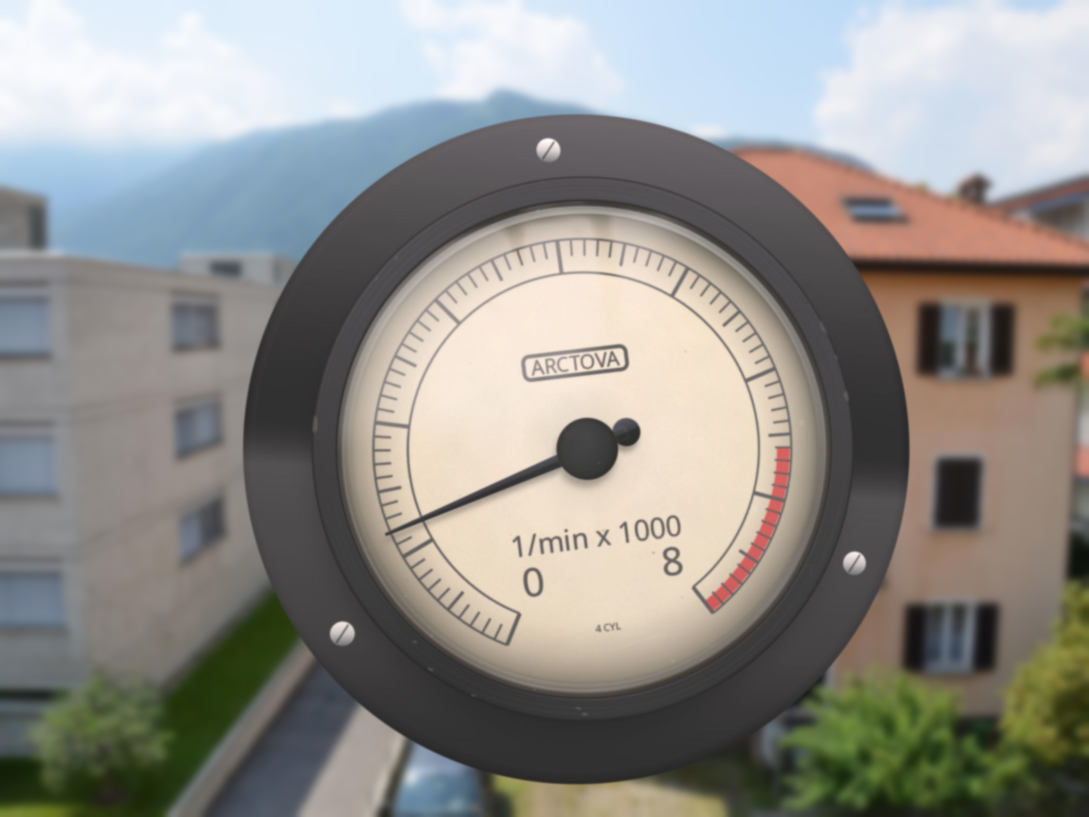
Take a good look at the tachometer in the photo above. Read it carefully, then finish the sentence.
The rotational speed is 1200 rpm
